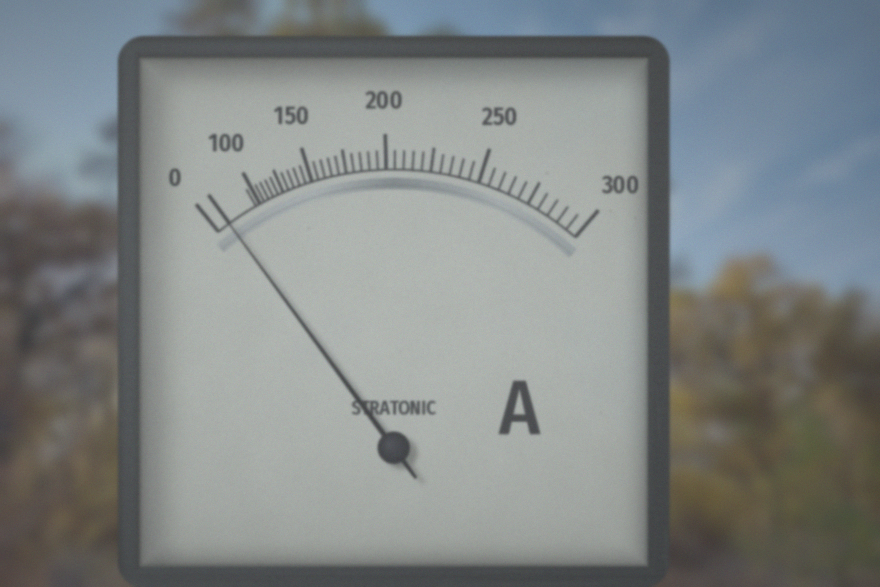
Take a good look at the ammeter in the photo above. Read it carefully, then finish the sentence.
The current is 50 A
